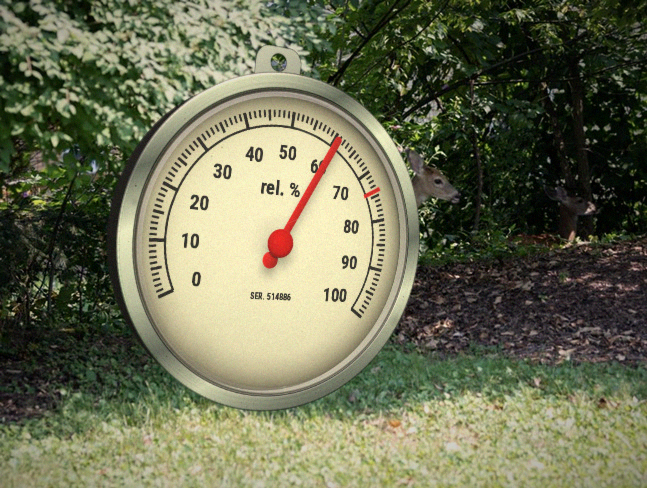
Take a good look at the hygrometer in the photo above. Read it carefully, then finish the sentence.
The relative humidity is 60 %
